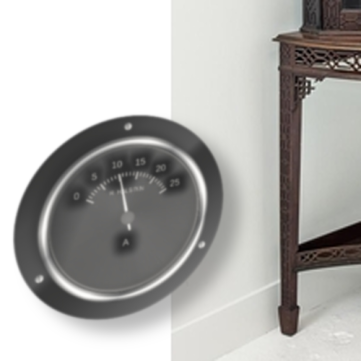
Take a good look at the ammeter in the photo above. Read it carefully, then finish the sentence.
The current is 10 A
